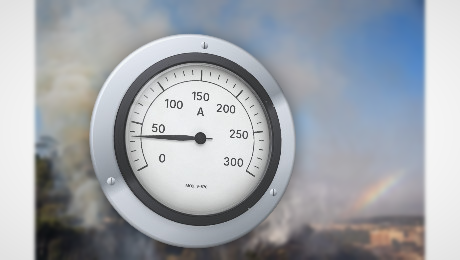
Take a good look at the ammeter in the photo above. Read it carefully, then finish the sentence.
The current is 35 A
